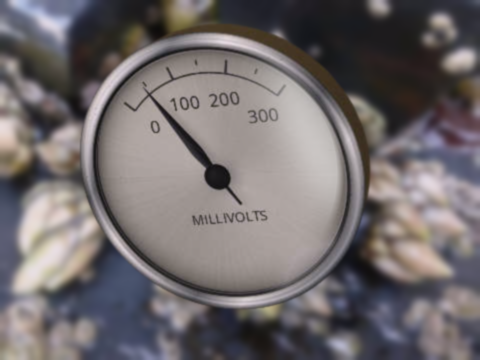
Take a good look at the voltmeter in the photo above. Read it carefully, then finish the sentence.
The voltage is 50 mV
